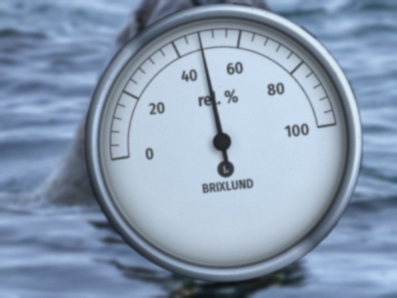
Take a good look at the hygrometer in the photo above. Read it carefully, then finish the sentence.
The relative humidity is 48 %
